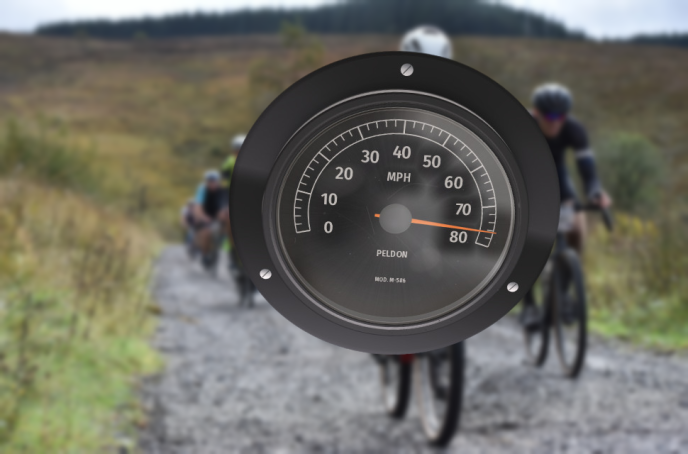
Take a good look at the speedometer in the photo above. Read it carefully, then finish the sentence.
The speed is 76 mph
